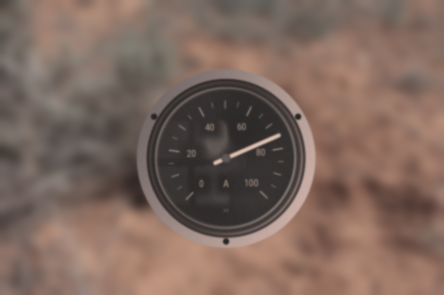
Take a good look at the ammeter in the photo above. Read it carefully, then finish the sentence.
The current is 75 A
